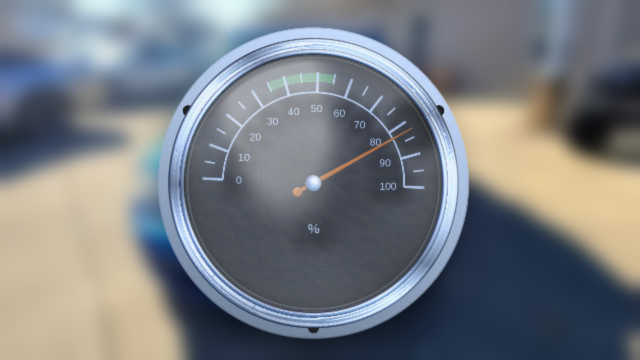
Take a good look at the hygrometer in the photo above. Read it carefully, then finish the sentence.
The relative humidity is 82.5 %
